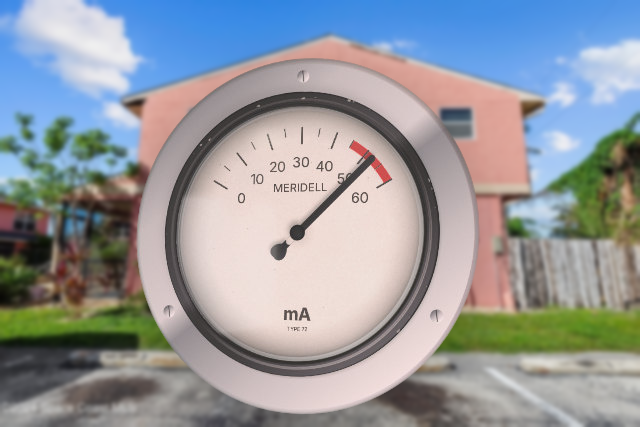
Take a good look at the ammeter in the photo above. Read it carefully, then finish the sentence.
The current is 52.5 mA
